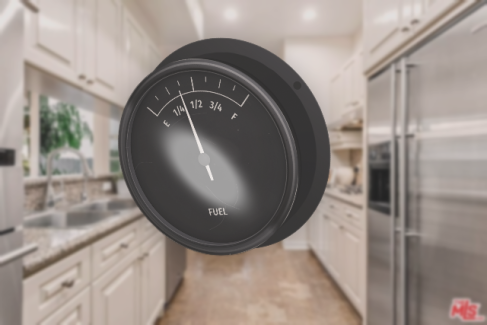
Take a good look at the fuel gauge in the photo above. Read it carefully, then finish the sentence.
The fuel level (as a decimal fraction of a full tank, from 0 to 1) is 0.375
